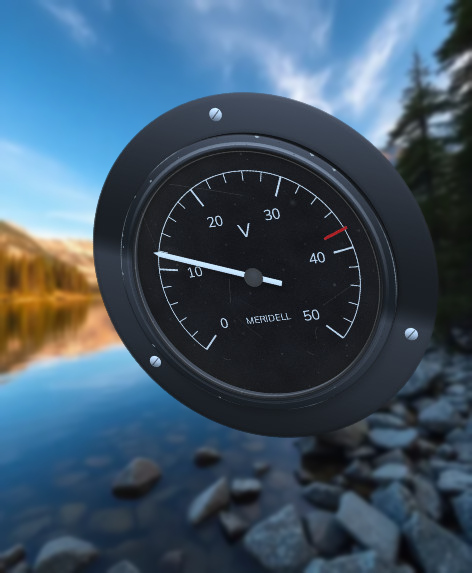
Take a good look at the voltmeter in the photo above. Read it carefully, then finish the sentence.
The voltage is 12 V
